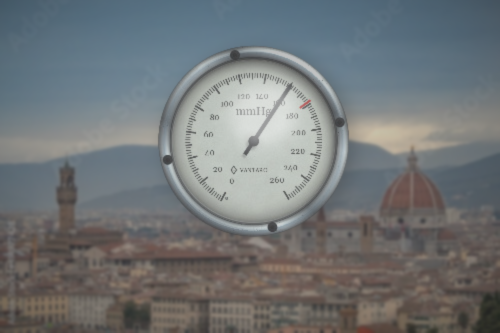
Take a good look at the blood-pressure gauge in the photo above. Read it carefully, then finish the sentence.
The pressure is 160 mmHg
